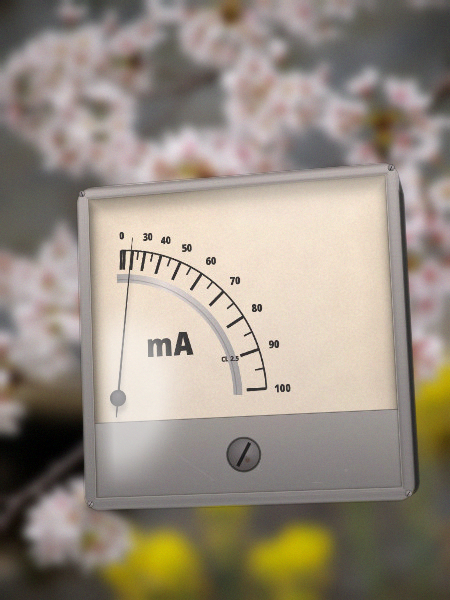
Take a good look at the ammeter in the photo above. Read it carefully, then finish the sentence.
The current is 20 mA
